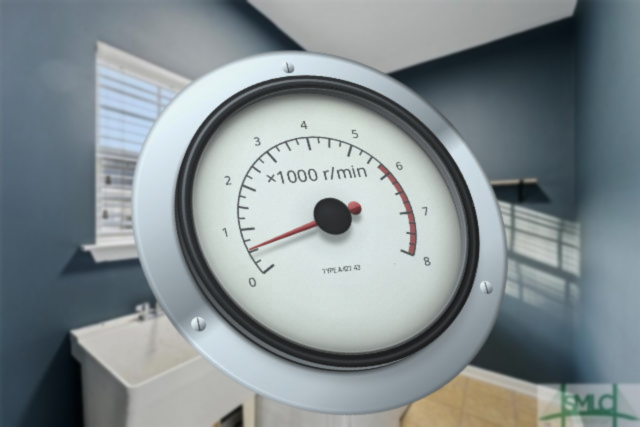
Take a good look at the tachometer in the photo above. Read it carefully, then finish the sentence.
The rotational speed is 500 rpm
